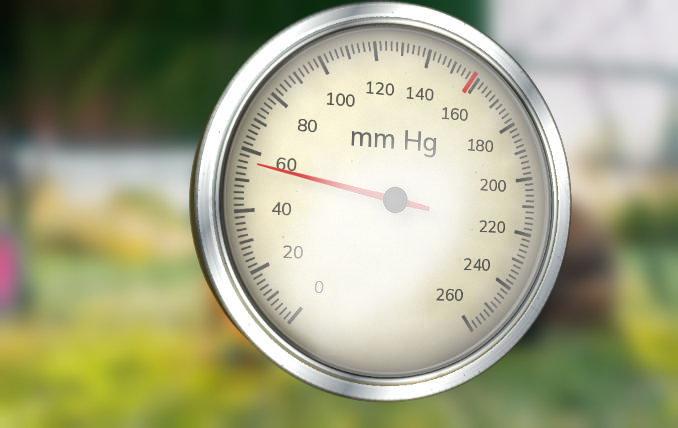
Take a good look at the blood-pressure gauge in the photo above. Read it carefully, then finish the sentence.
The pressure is 56 mmHg
